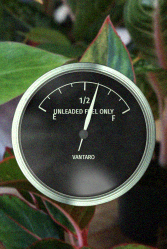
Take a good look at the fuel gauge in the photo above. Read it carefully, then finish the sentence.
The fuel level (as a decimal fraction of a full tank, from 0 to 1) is 0.625
